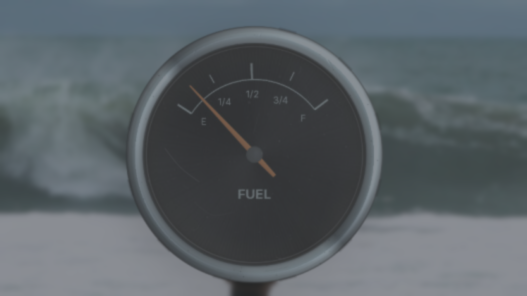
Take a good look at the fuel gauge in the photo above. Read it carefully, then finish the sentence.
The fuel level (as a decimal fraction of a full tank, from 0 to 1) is 0.125
